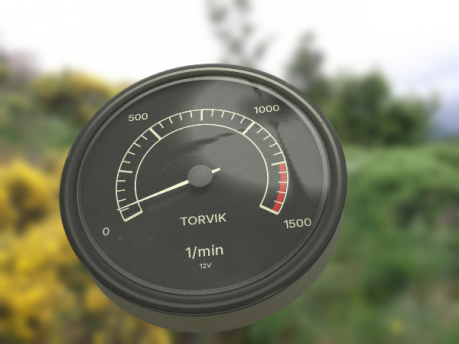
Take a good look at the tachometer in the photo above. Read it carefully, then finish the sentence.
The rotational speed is 50 rpm
